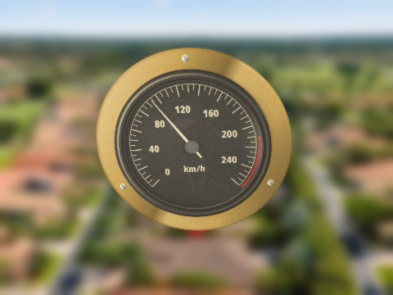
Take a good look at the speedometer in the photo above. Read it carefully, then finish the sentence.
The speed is 95 km/h
